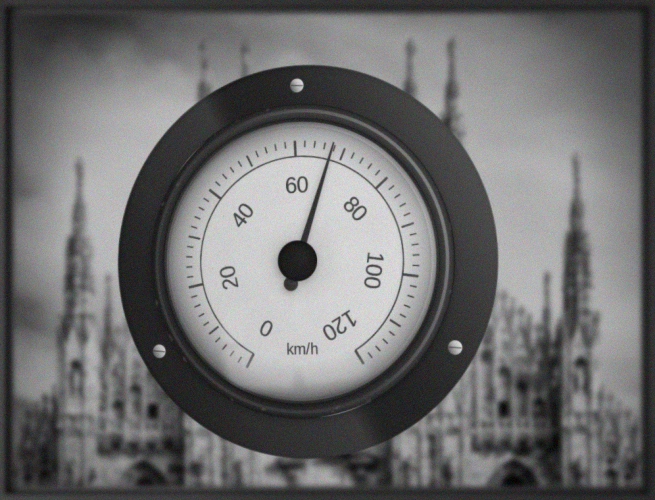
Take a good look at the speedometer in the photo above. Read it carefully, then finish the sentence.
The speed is 68 km/h
